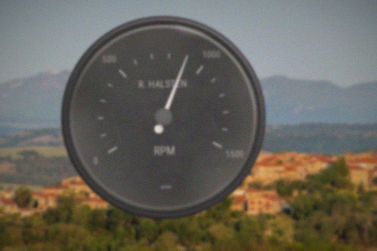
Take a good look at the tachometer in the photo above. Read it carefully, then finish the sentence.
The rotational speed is 900 rpm
